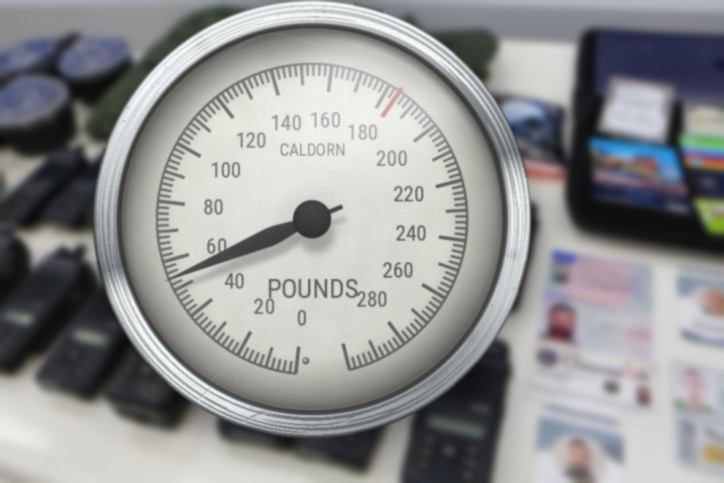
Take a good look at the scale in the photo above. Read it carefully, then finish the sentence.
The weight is 54 lb
